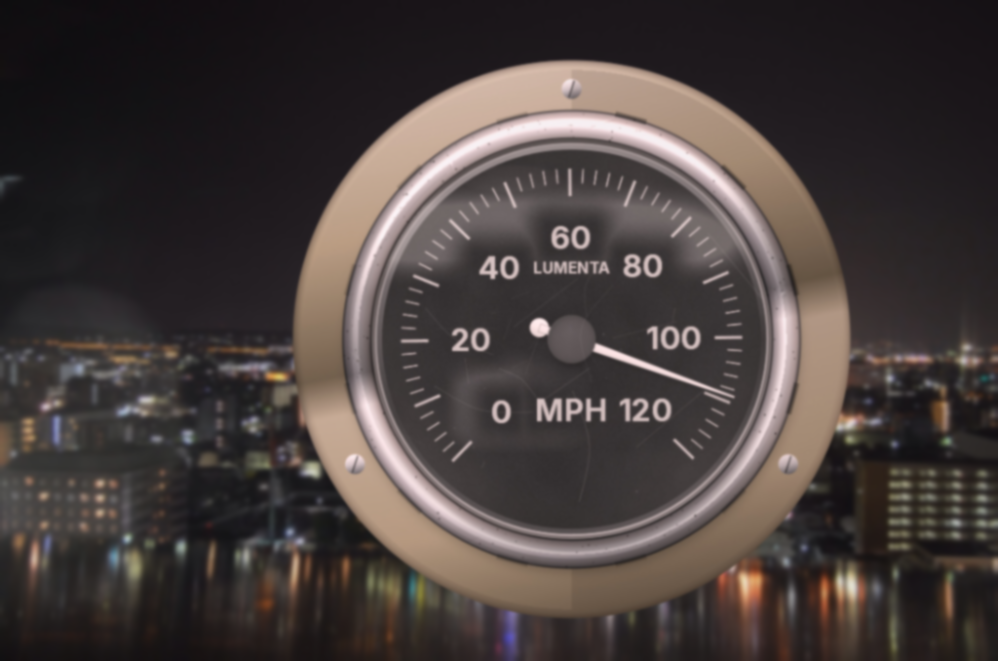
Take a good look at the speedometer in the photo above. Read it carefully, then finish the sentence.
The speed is 109 mph
